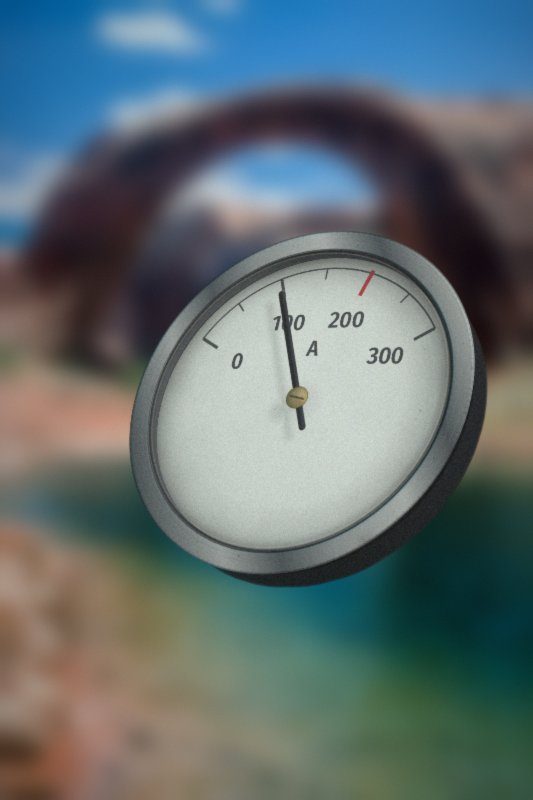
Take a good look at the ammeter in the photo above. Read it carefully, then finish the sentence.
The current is 100 A
